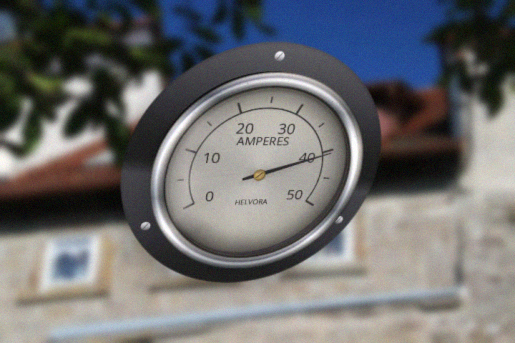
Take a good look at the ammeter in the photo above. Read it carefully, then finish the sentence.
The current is 40 A
